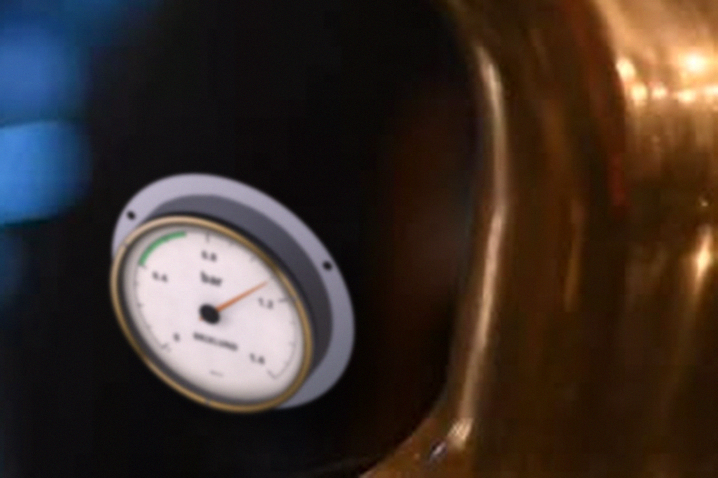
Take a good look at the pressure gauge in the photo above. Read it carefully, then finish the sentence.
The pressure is 1.1 bar
